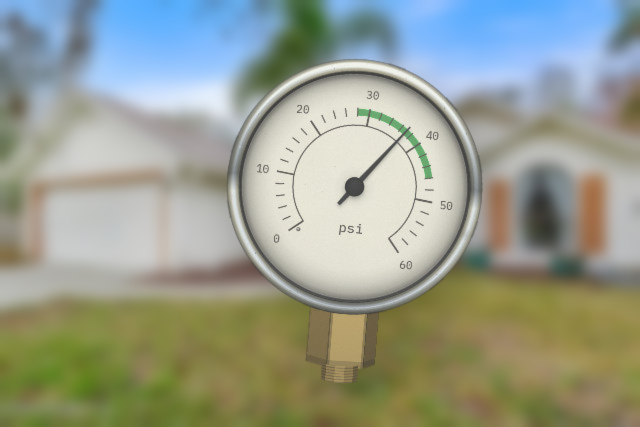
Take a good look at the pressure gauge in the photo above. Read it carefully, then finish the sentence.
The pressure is 37 psi
